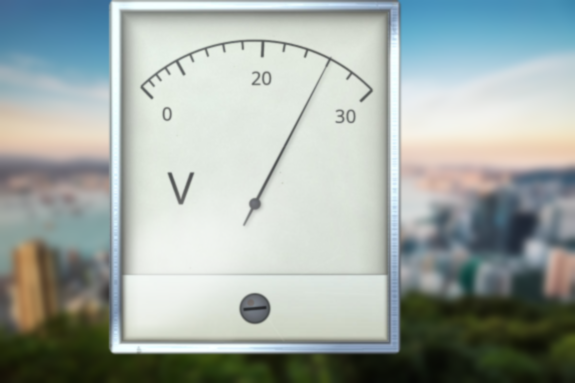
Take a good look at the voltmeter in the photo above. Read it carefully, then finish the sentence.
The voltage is 26 V
